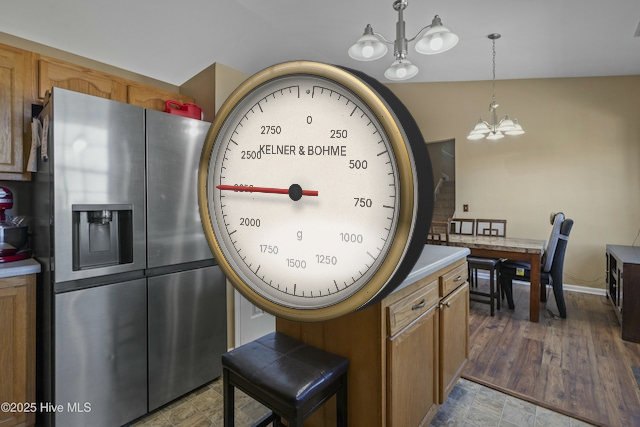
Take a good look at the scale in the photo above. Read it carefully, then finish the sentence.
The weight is 2250 g
